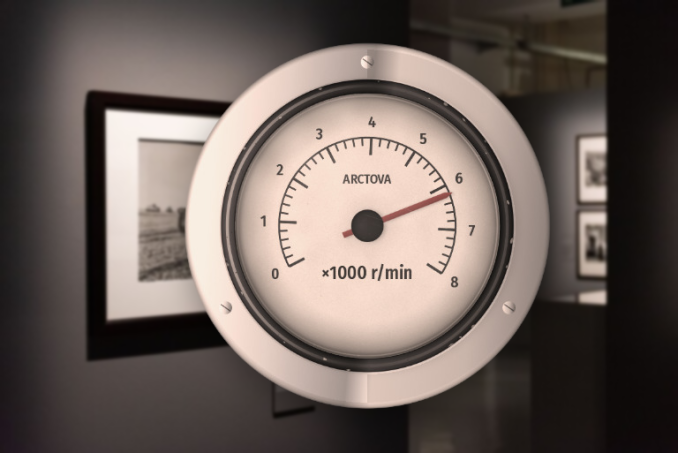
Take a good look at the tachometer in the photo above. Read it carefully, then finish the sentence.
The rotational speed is 6200 rpm
